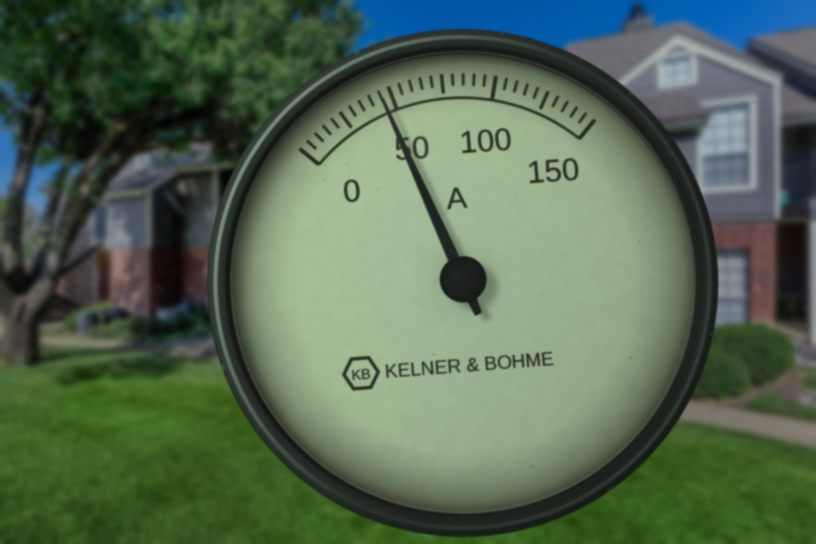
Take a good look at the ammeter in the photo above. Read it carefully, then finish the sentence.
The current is 45 A
